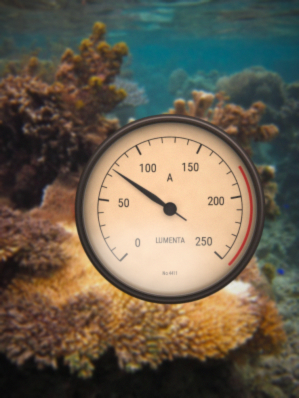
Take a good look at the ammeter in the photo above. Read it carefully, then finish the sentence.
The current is 75 A
